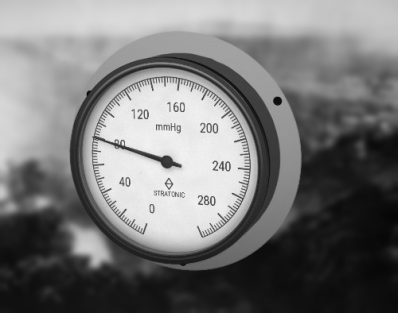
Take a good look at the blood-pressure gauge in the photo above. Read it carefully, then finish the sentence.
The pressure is 80 mmHg
